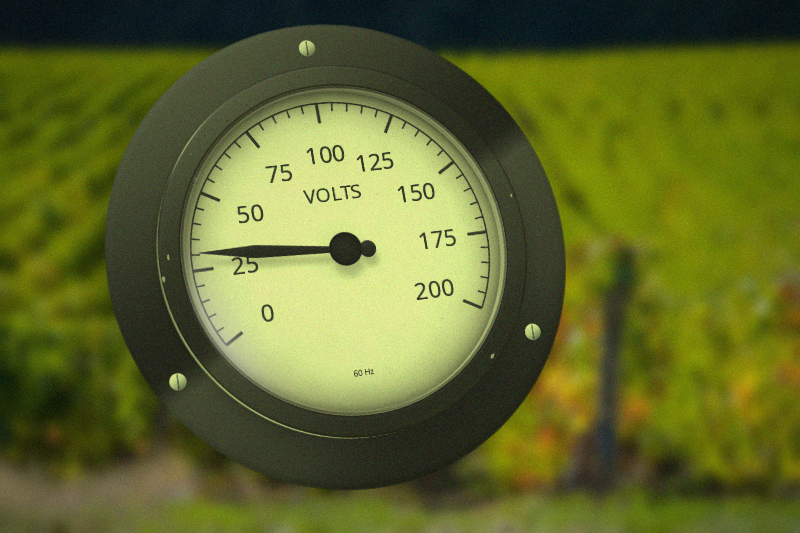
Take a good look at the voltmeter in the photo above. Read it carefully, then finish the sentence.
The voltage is 30 V
